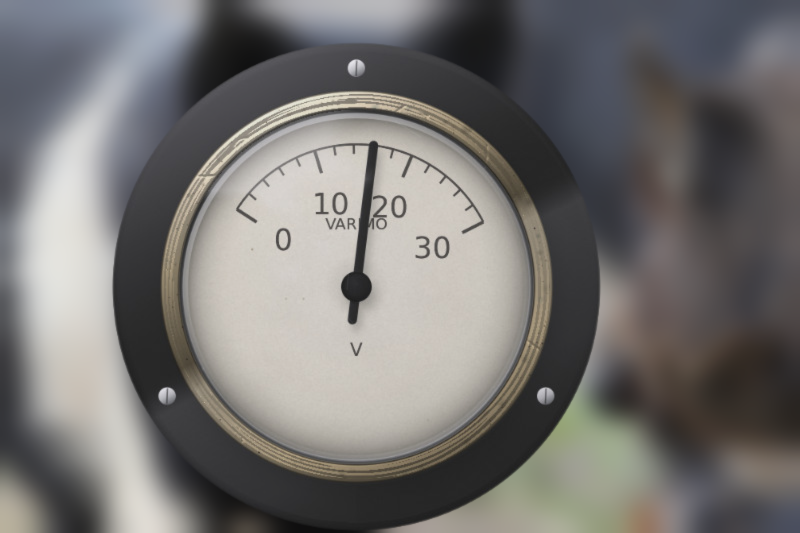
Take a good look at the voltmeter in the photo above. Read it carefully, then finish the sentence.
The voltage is 16 V
